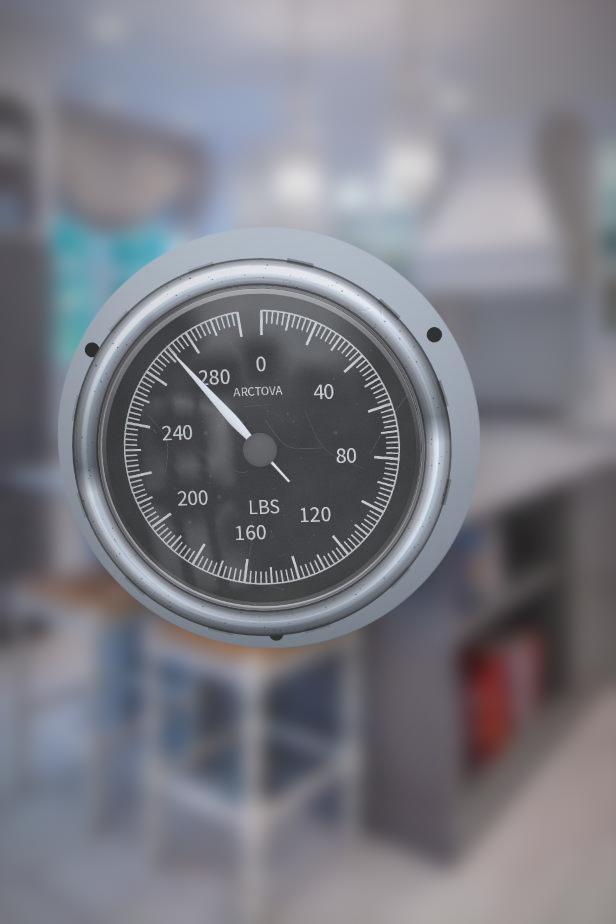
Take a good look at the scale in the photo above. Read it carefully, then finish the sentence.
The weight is 272 lb
